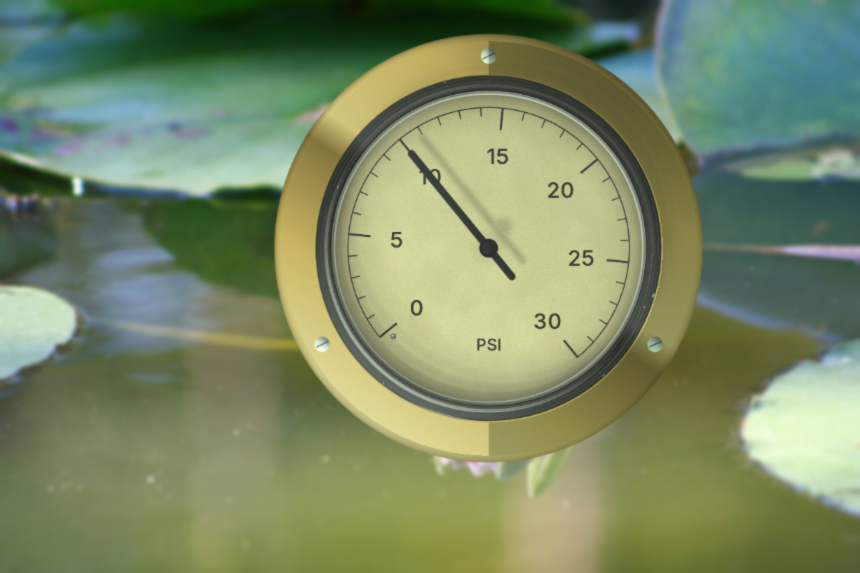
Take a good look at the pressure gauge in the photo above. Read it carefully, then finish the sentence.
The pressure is 10 psi
